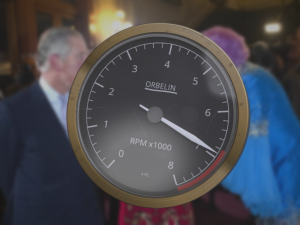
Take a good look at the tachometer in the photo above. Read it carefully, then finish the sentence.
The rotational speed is 6900 rpm
